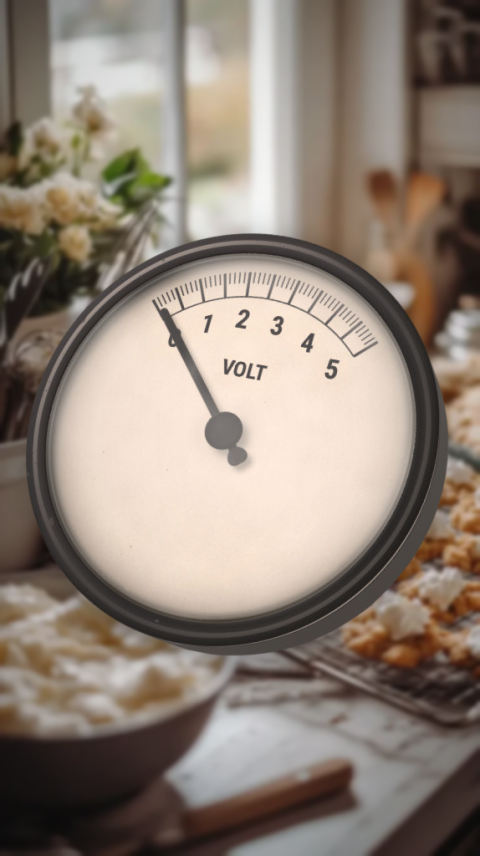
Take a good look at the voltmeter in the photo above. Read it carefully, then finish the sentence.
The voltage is 0.1 V
